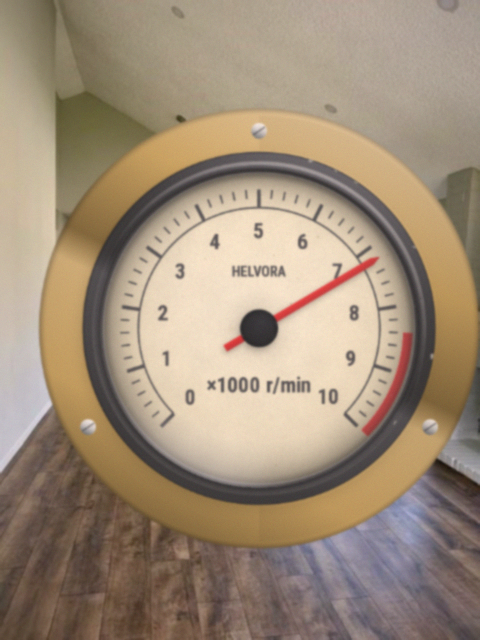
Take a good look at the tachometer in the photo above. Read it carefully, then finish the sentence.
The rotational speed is 7200 rpm
